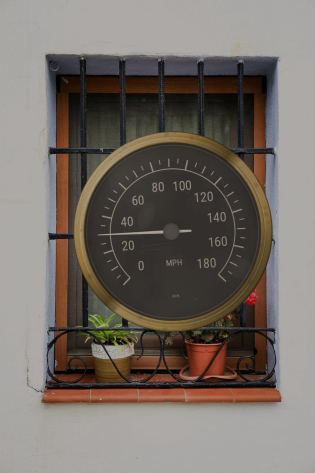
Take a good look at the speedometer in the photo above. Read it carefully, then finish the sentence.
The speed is 30 mph
